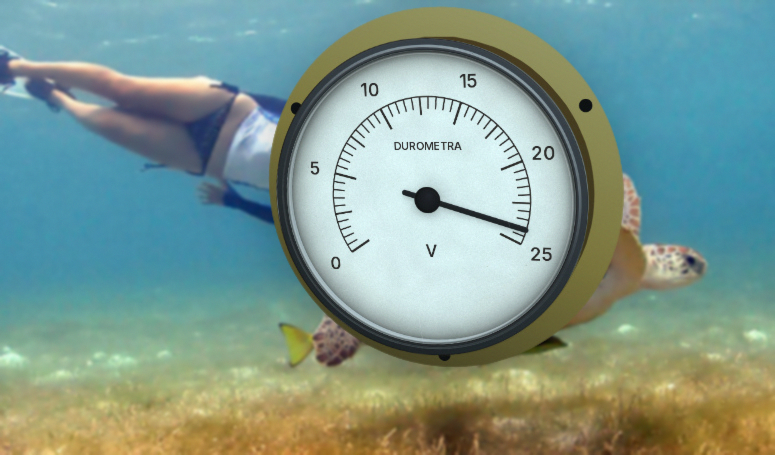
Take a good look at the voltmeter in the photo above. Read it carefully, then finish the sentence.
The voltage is 24 V
